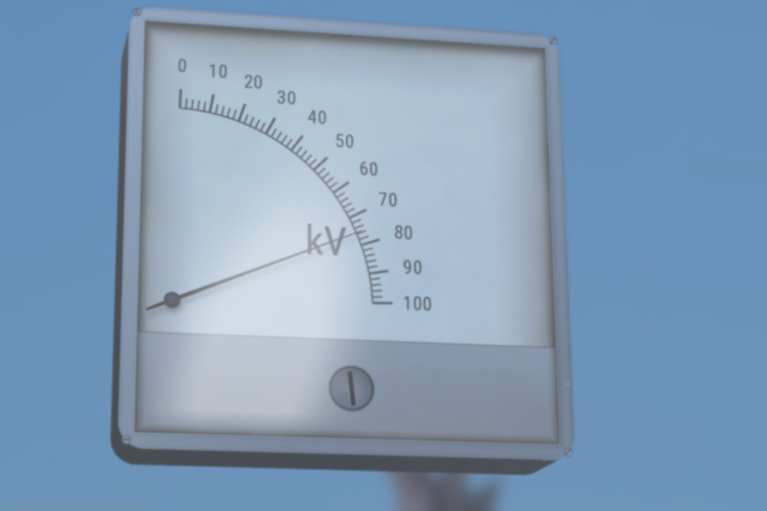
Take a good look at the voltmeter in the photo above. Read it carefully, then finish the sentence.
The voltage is 76 kV
